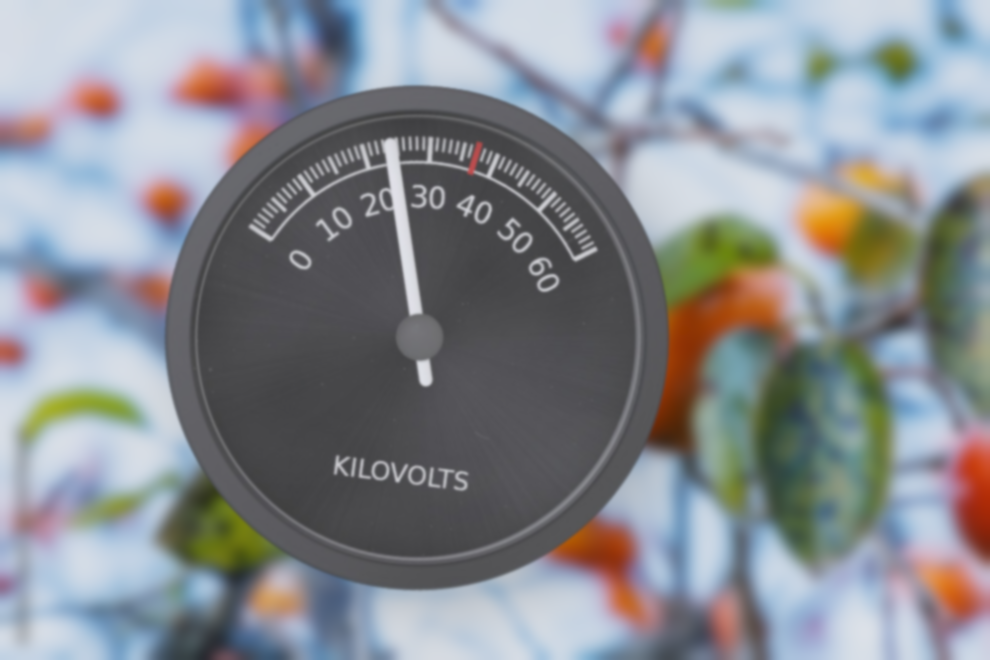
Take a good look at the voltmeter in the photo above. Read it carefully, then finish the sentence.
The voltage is 24 kV
